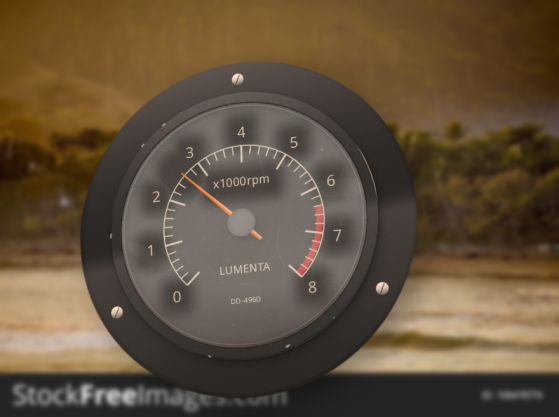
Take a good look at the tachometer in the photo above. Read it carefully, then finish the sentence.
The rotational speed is 2600 rpm
